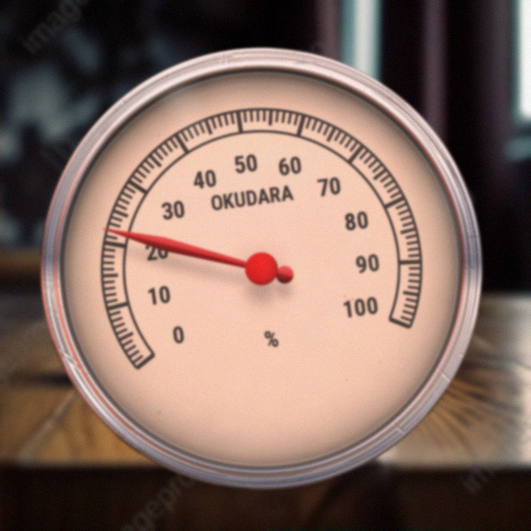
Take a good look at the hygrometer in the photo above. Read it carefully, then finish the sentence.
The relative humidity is 22 %
